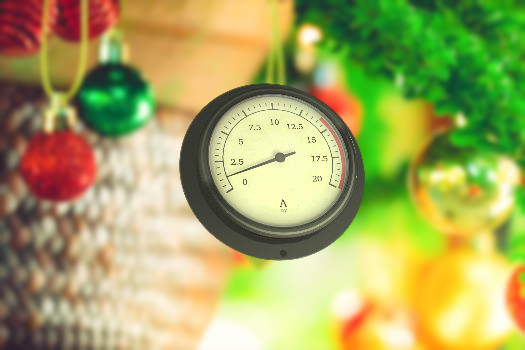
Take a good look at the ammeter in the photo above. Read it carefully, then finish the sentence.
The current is 1 A
